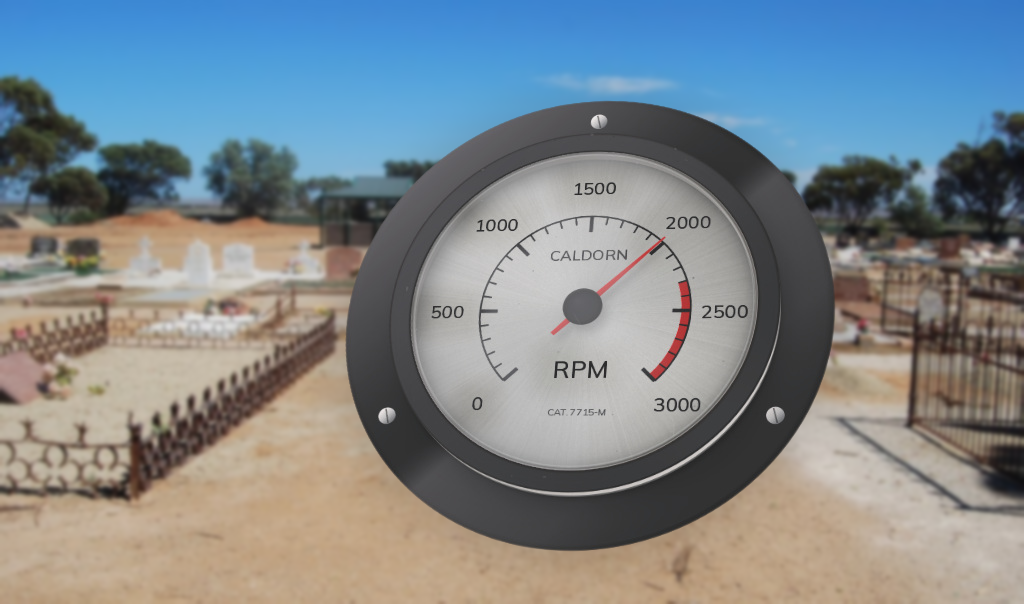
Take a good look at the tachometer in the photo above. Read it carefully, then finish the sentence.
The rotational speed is 2000 rpm
